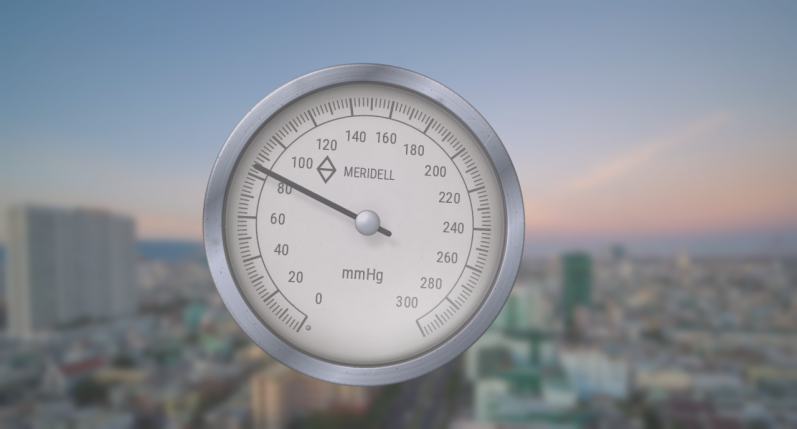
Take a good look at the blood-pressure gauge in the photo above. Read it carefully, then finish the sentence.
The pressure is 84 mmHg
